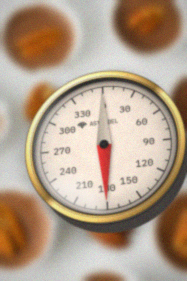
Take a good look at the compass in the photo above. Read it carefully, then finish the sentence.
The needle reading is 180 °
